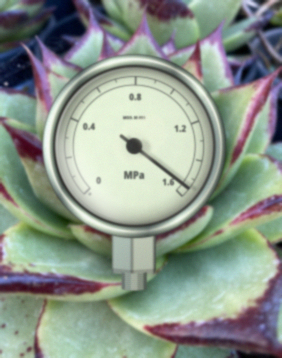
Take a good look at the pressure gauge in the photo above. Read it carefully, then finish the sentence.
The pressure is 1.55 MPa
